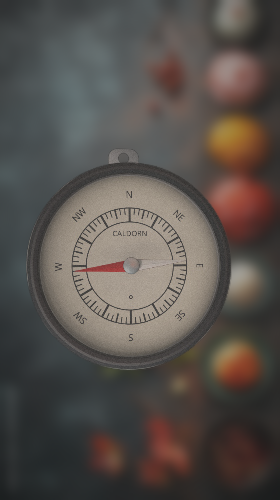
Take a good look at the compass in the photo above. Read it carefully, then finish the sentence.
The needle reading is 265 °
